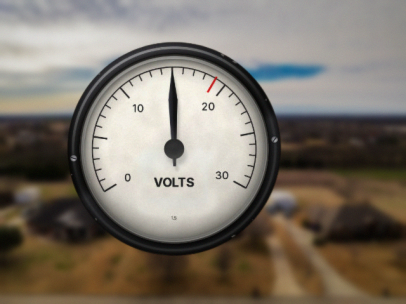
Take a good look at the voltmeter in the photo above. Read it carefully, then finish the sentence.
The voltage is 15 V
